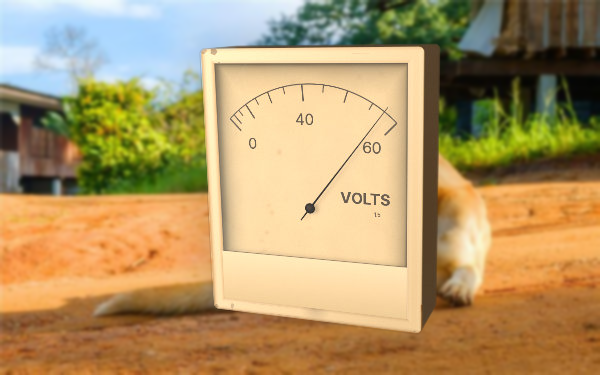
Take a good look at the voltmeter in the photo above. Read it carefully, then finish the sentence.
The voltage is 57.5 V
